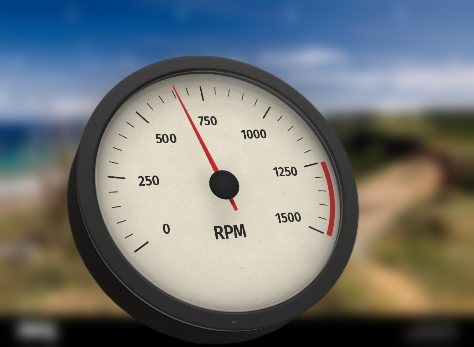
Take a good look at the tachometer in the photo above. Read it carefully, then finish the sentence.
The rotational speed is 650 rpm
